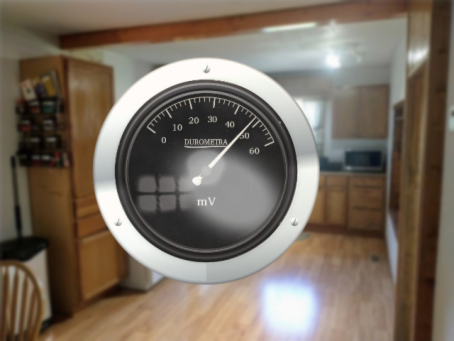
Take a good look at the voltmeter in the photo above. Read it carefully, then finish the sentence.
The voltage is 48 mV
